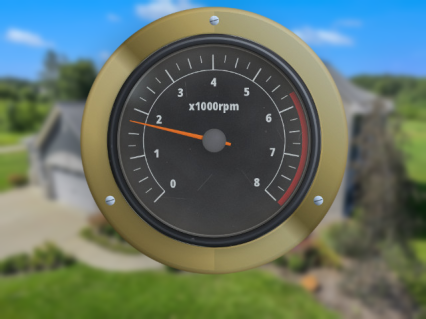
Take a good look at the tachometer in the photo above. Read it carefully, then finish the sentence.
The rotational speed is 1750 rpm
